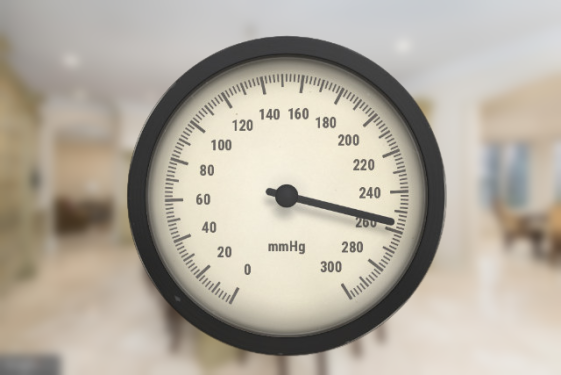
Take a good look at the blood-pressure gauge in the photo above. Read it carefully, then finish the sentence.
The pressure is 256 mmHg
